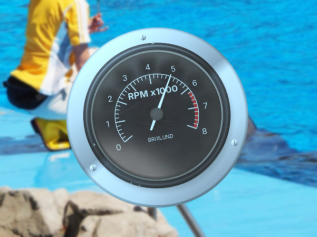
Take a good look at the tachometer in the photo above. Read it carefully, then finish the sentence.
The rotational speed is 5000 rpm
